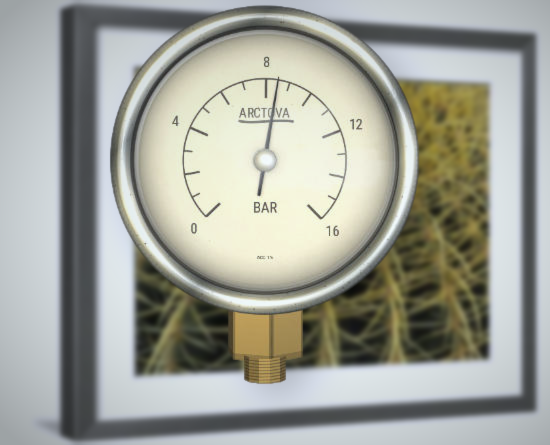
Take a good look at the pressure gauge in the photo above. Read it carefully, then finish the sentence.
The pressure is 8.5 bar
